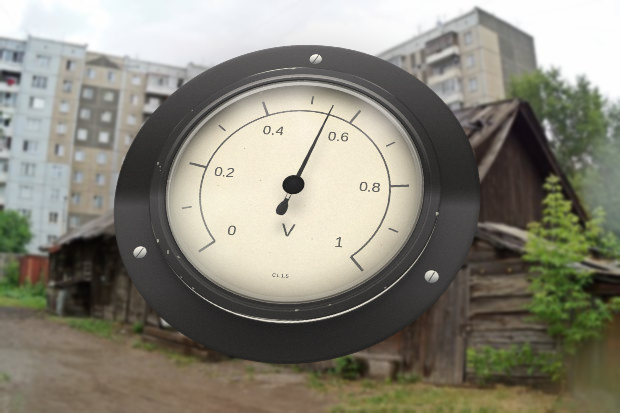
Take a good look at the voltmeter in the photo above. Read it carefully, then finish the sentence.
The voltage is 0.55 V
